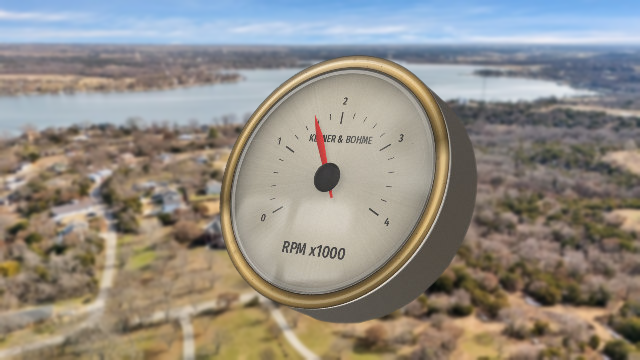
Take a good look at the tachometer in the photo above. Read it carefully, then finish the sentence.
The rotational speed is 1600 rpm
